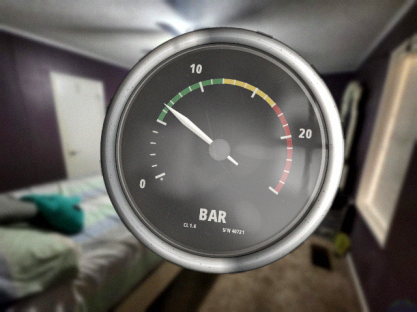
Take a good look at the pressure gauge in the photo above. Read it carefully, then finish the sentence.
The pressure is 6.5 bar
